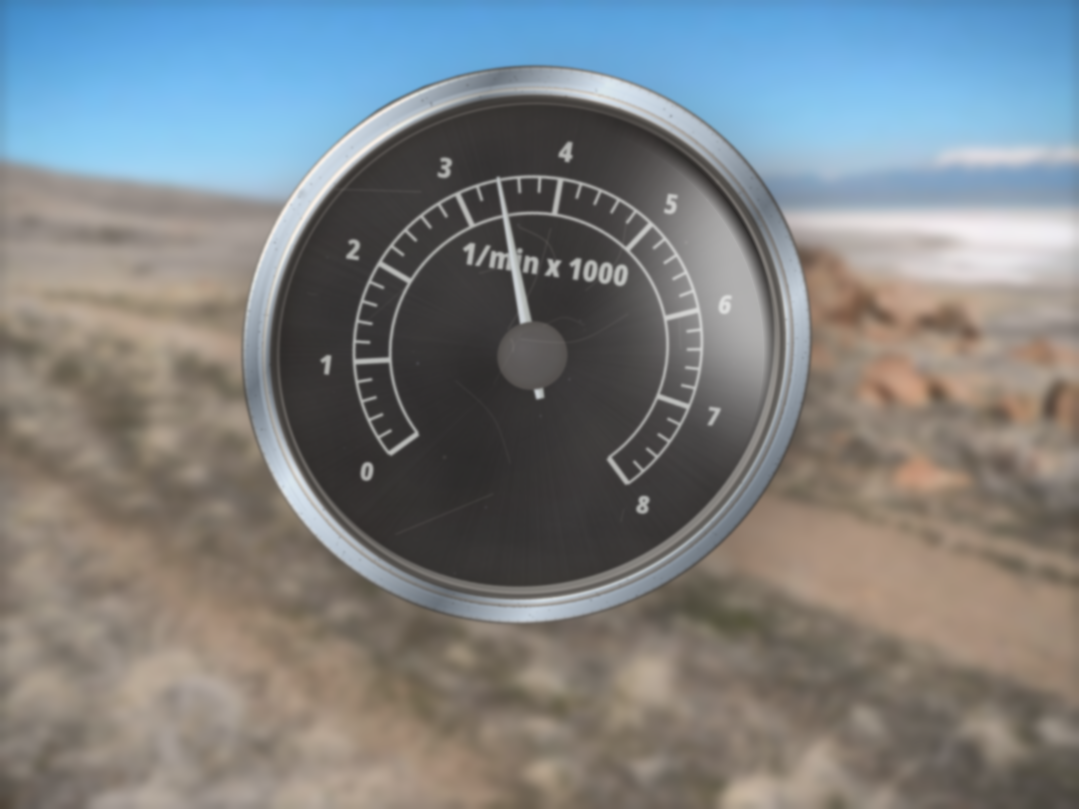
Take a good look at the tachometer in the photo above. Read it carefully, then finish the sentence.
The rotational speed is 3400 rpm
